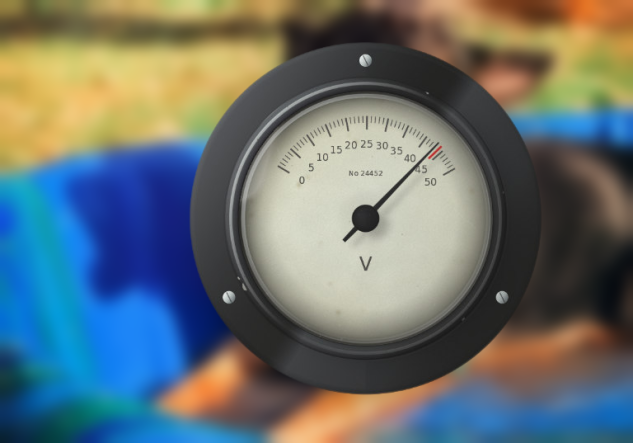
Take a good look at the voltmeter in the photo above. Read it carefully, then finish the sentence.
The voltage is 43 V
